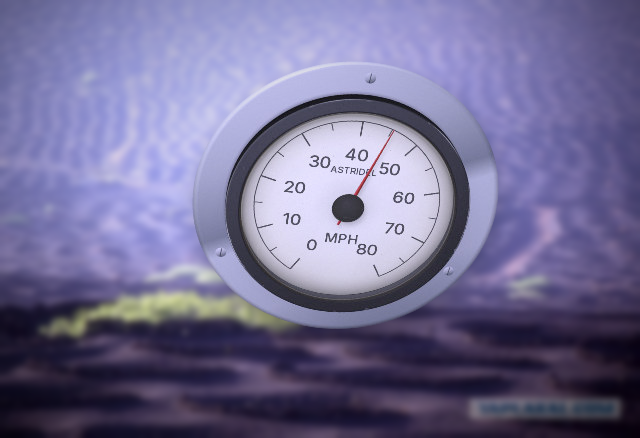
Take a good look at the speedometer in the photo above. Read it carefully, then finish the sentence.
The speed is 45 mph
